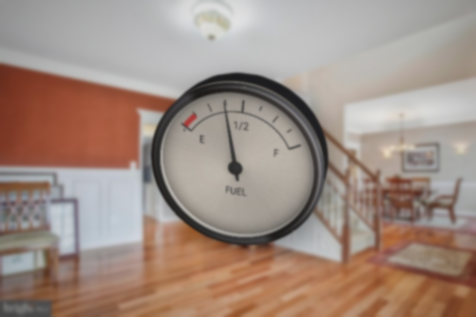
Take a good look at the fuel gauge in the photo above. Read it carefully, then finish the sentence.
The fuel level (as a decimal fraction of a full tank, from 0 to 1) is 0.375
